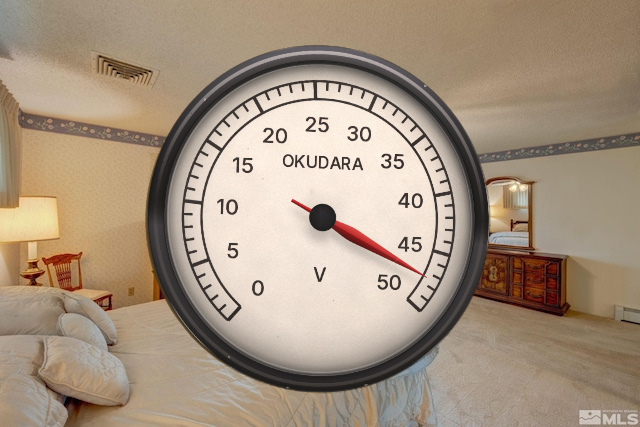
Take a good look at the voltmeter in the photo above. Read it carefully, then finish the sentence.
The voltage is 47.5 V
